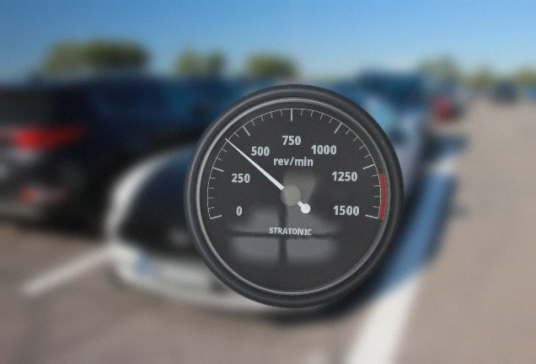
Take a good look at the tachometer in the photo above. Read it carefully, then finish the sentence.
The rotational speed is 400 rpm
